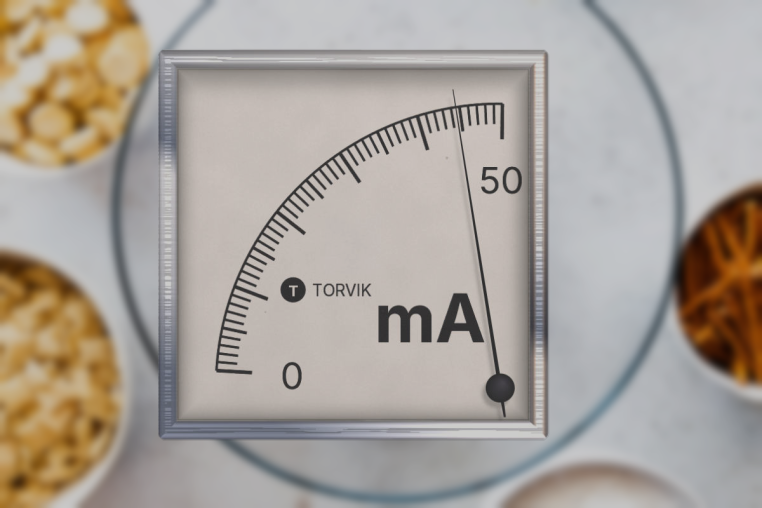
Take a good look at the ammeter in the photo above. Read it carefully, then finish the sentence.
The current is 44.5 mA
